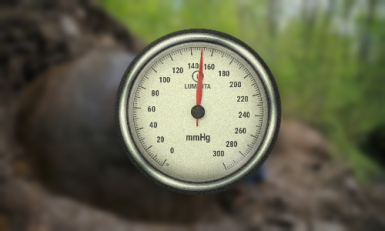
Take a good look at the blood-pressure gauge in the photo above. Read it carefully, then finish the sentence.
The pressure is 150 mmHg
